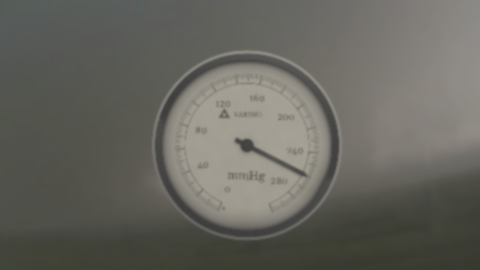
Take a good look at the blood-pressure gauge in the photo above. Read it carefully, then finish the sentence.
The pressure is 260 mmHg
